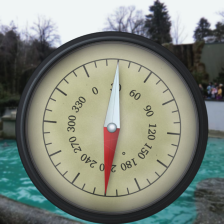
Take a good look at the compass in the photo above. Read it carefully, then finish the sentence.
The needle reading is 210 °
